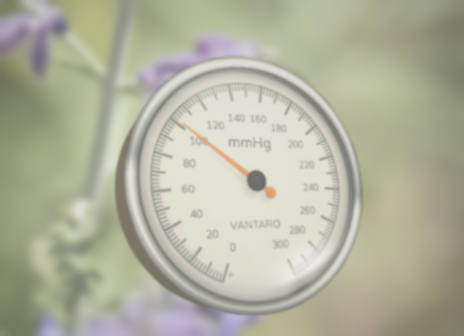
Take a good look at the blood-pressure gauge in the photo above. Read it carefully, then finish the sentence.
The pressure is 100 mmHg
